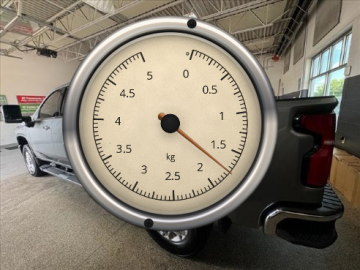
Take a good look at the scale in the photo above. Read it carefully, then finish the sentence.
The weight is 1.75 kg
